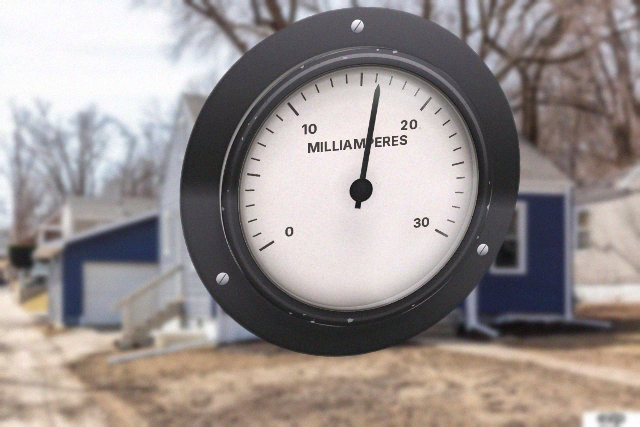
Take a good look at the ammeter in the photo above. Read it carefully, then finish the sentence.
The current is 16 mA
